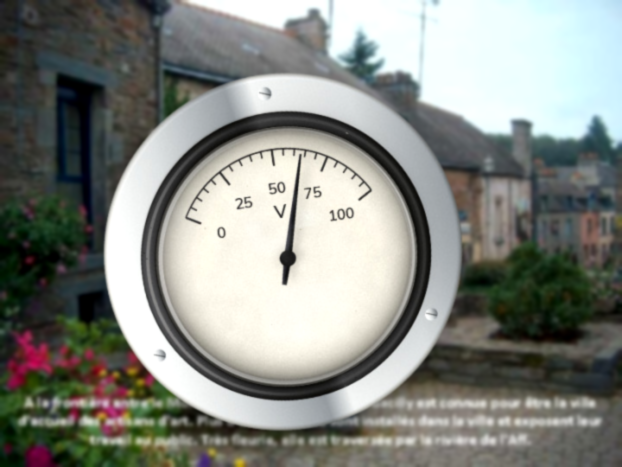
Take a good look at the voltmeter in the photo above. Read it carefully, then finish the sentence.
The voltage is 62.5 V
